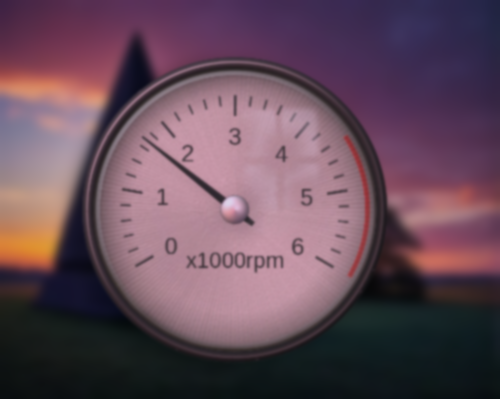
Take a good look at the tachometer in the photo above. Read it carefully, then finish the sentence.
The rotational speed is 1700 rpm
